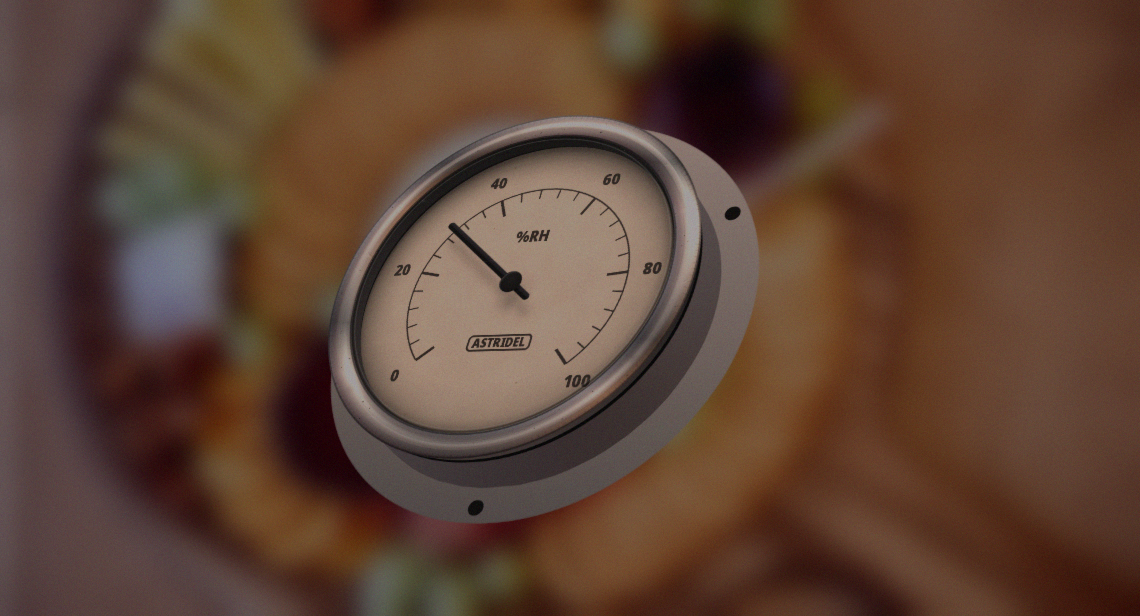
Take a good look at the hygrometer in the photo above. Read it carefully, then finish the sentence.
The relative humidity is 30 %
